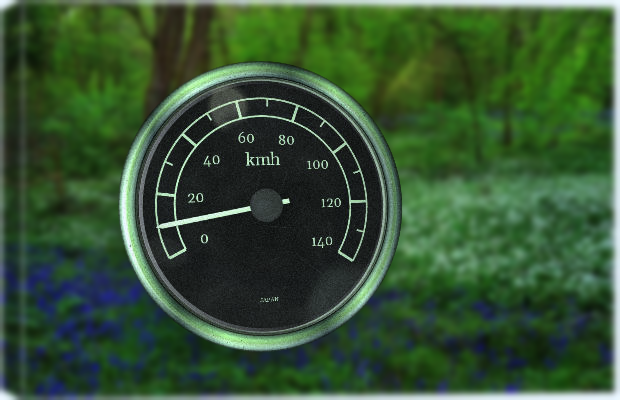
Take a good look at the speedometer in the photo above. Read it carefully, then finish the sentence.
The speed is 10 km/h
